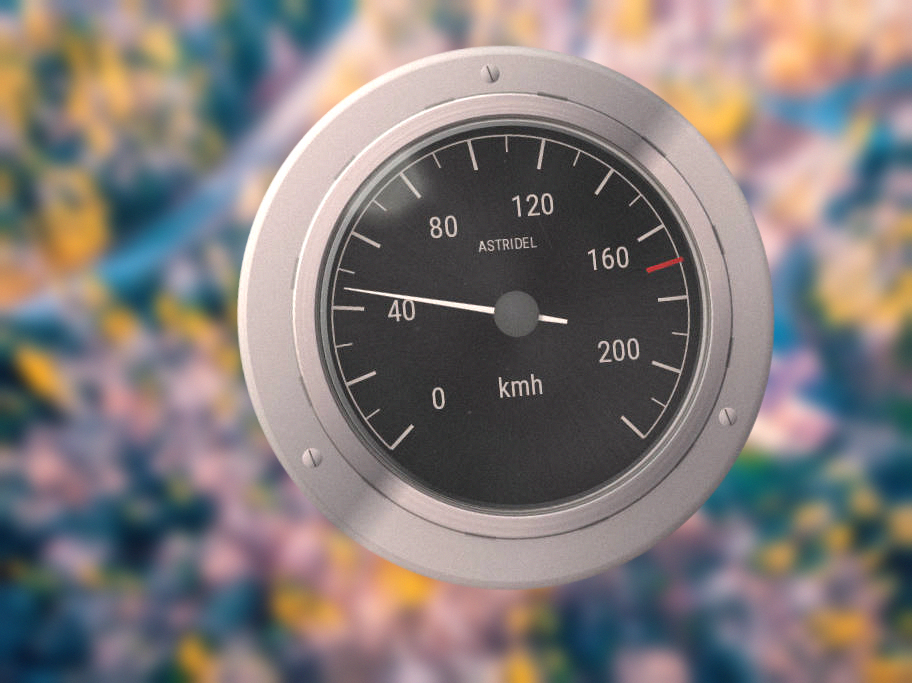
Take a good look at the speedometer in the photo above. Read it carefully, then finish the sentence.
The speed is 45 km/h
